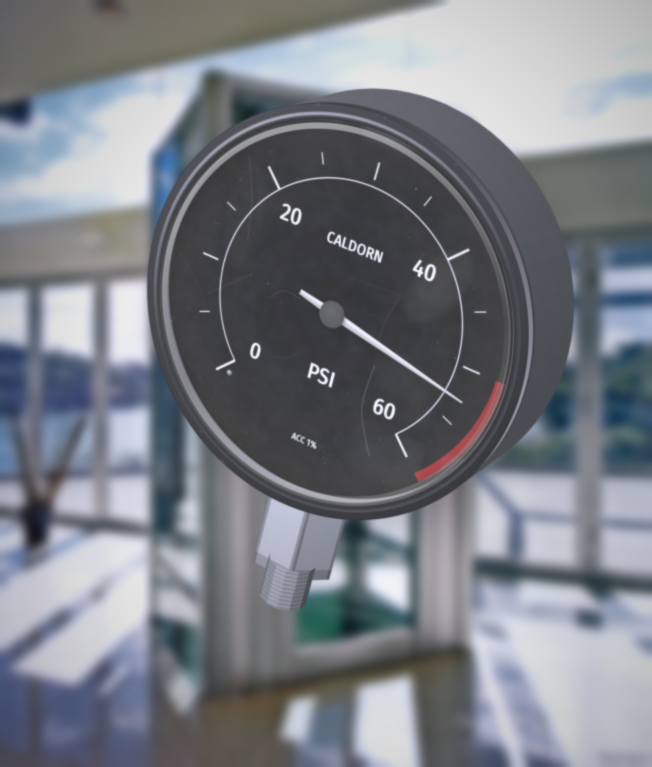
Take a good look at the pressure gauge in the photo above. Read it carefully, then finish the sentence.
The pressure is 52.5 psi
